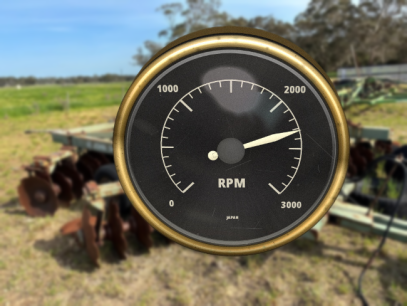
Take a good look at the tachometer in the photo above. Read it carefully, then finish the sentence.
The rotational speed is 2300 rpm
